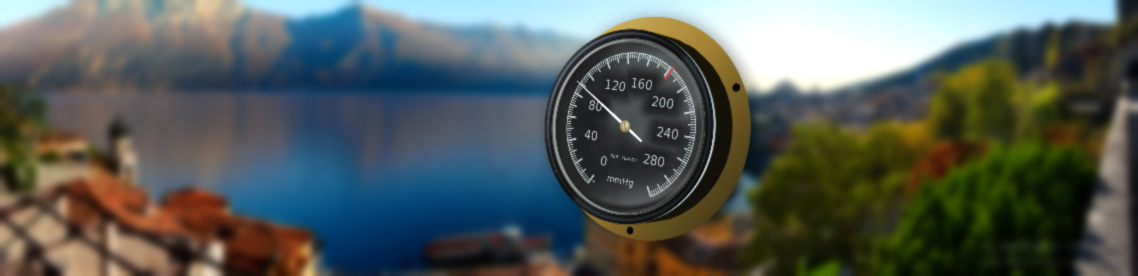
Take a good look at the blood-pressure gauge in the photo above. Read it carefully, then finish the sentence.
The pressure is 90 mmHg
